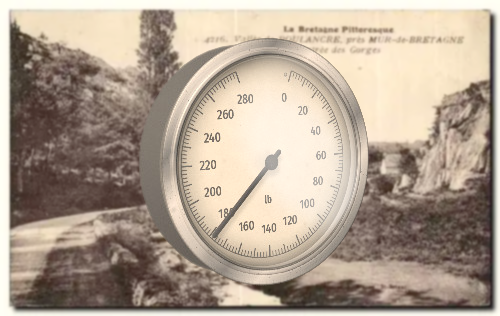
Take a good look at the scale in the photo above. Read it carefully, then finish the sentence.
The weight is 180 lb
